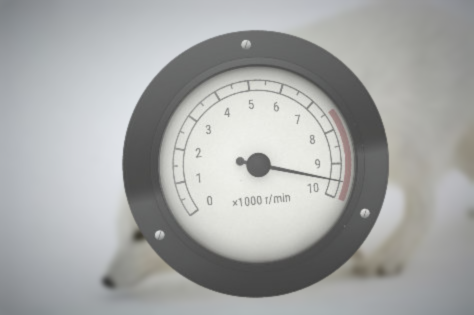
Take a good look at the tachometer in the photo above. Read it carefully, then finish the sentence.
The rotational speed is 9500 rpm
